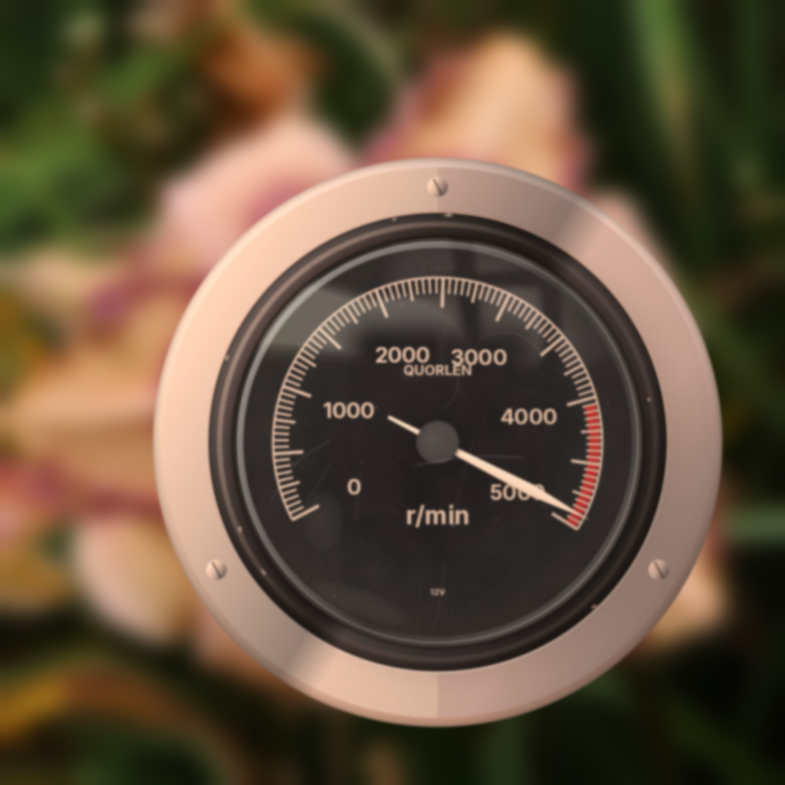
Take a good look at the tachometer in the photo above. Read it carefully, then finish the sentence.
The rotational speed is 4900 rpm
